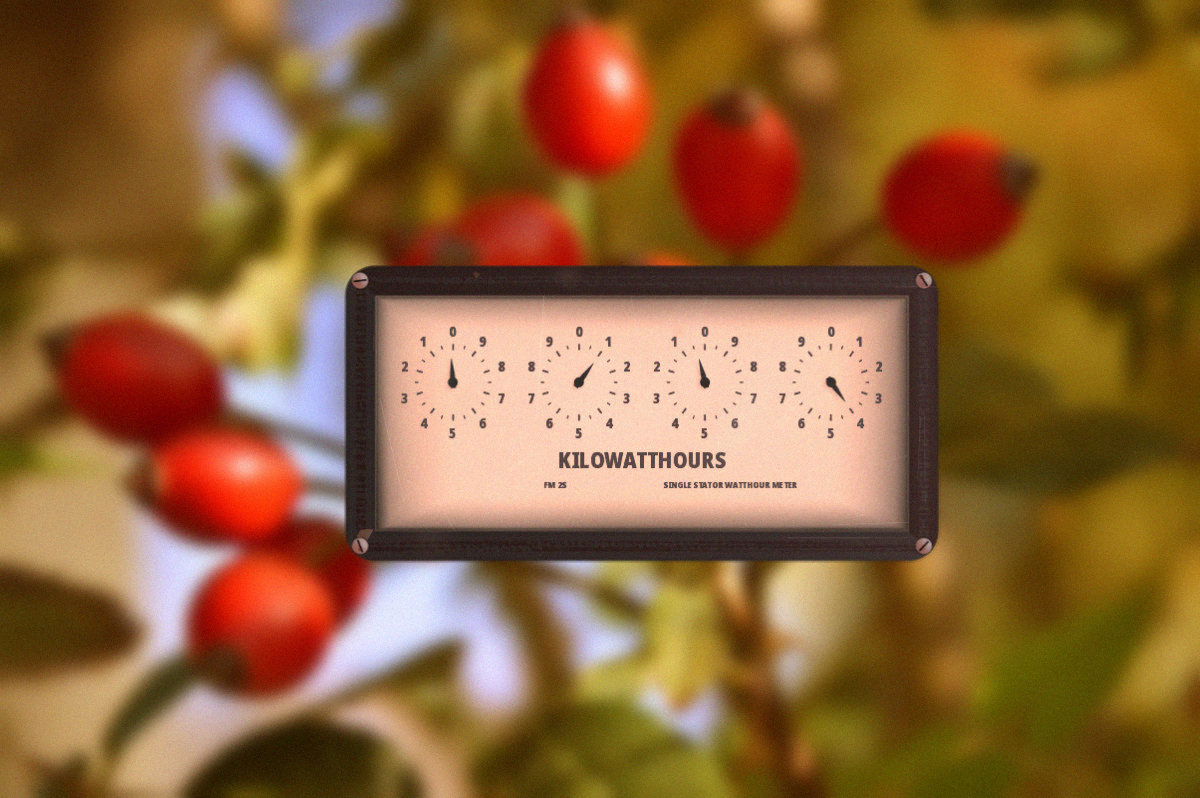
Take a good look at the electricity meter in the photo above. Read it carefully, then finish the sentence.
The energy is 104 kWh
